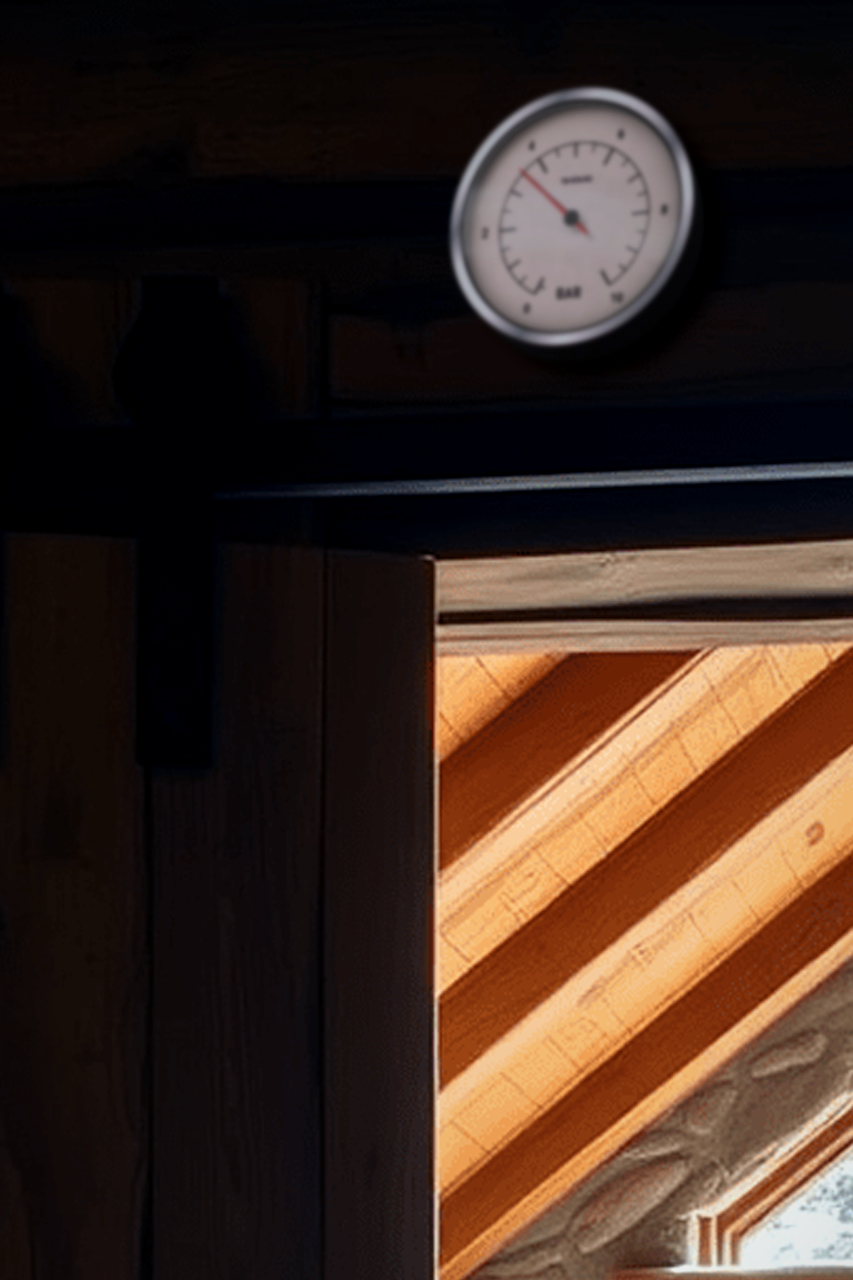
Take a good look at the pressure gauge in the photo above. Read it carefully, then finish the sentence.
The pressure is 3.5 bar
